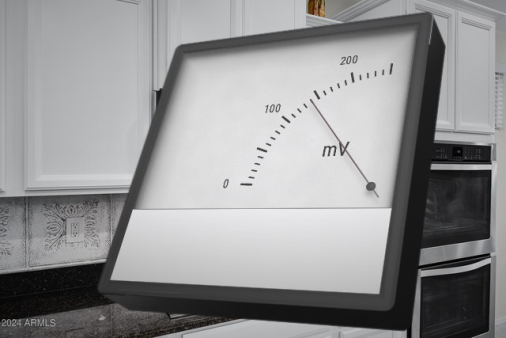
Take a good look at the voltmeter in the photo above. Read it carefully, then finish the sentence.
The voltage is 140 mV
